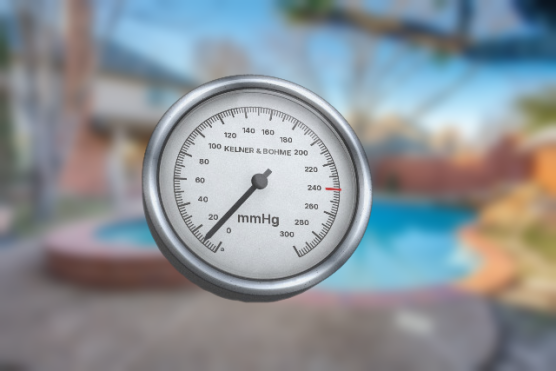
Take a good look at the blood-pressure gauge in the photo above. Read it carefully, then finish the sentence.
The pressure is 10 mmHg
